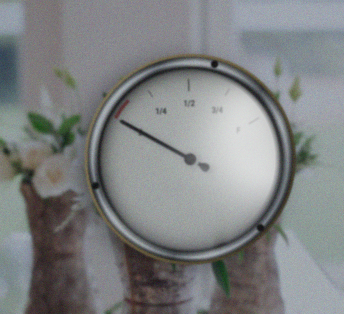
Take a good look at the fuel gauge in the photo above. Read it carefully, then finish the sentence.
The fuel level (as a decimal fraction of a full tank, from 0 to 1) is 0
